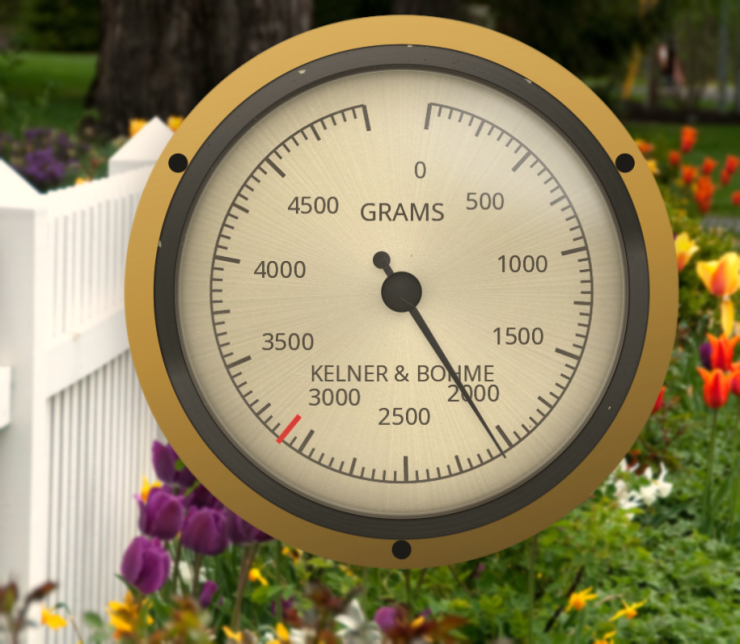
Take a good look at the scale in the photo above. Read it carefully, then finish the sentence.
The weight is 2050 g
